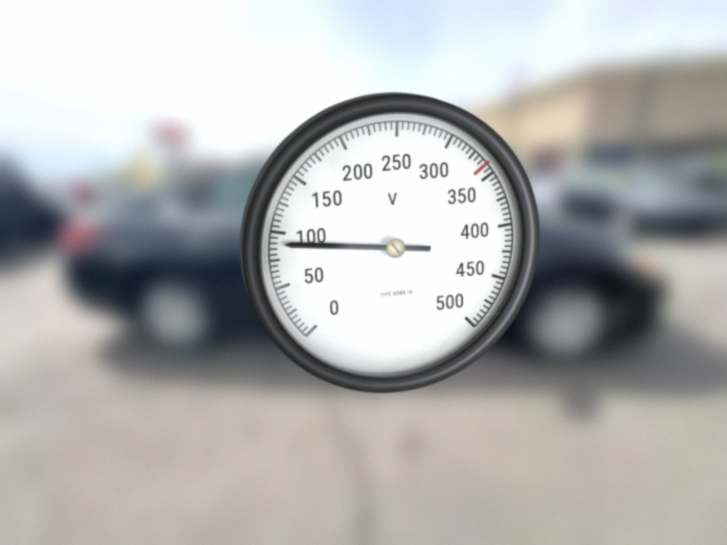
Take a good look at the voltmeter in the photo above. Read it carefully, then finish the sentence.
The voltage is 90 V
